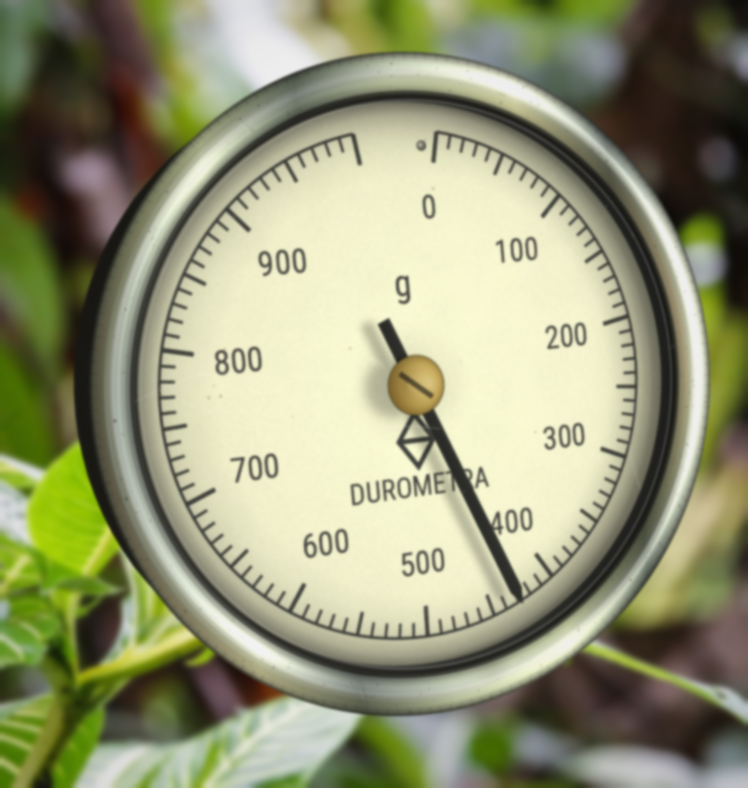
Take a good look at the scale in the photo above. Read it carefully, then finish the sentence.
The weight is 430 g
